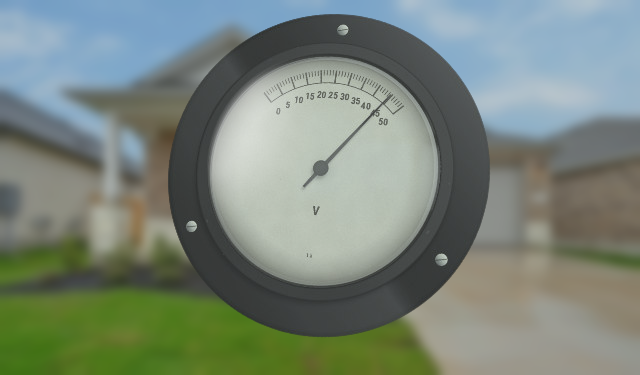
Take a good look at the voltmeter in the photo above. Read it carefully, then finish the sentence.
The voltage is 45 V
